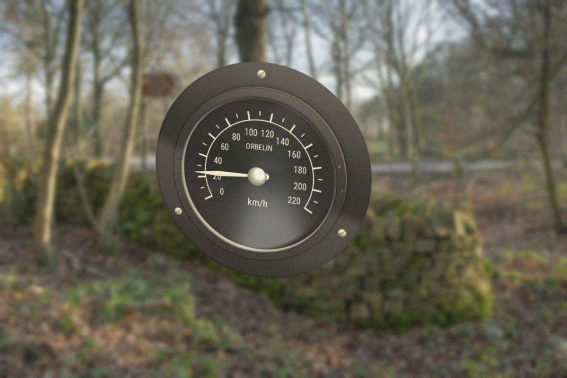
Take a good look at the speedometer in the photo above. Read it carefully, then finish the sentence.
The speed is 25 km/h
